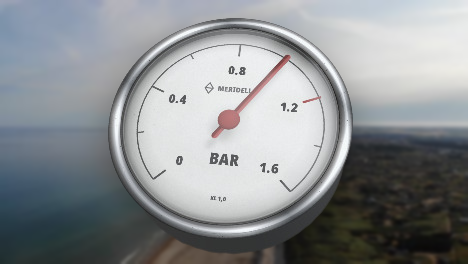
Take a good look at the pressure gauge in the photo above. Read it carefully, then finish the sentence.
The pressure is 1 bar
